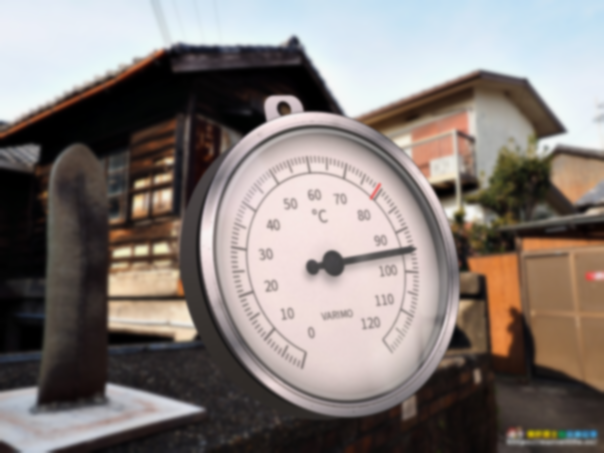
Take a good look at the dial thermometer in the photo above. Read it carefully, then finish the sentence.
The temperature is 95 °C
